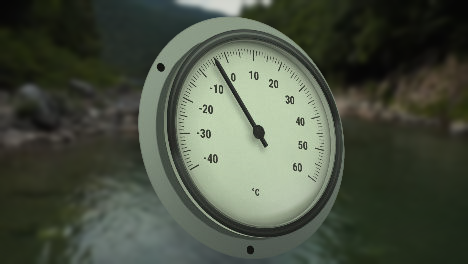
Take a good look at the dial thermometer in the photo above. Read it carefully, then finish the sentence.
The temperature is -5 °C
